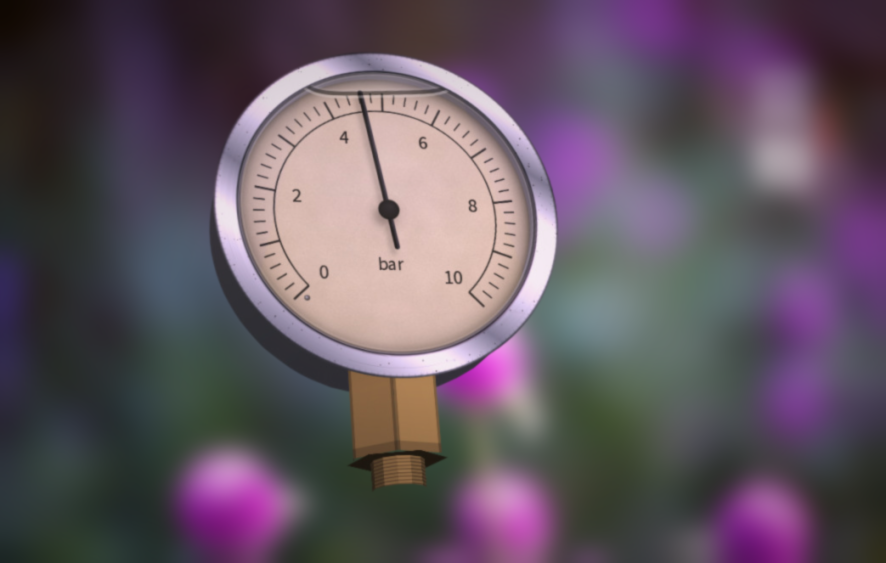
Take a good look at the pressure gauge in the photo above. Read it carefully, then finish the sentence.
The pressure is 4.6 bar
